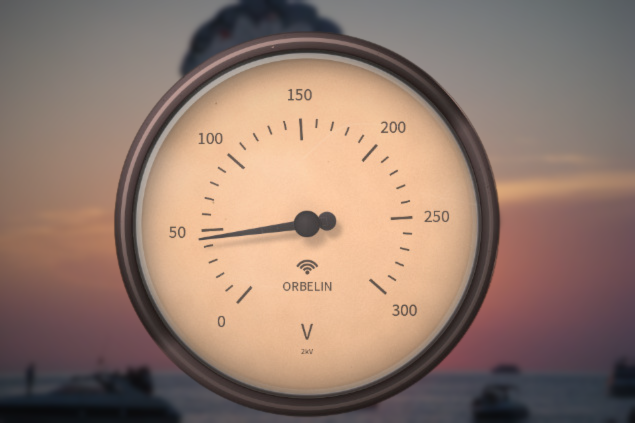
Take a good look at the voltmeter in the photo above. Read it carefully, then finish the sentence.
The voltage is 45 V
